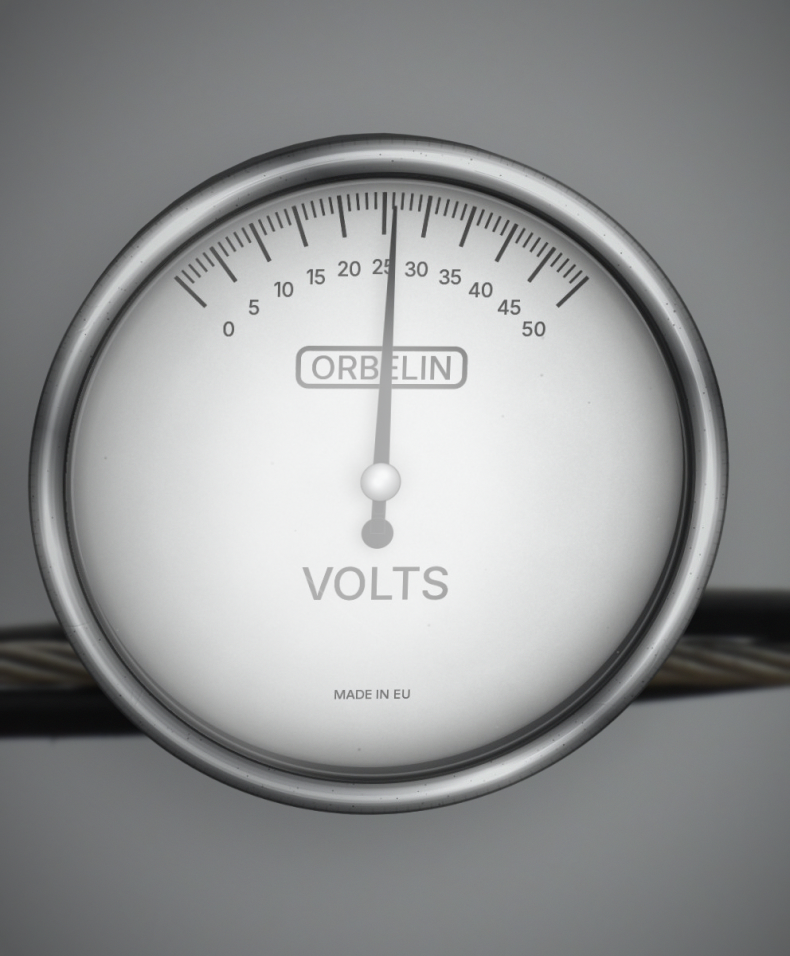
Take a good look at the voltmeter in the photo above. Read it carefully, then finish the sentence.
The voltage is 26 V
